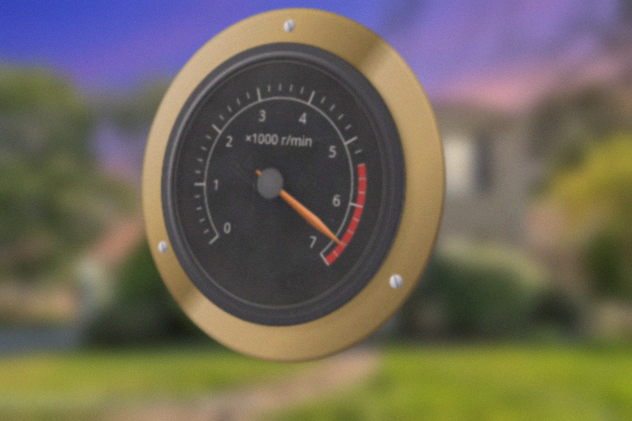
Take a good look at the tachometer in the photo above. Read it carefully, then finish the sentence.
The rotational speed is 6600 rpm
